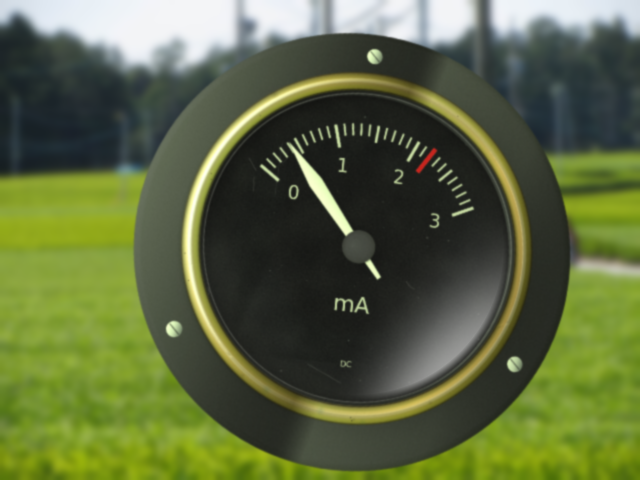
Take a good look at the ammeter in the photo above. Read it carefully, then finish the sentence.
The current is 0.4 mA
